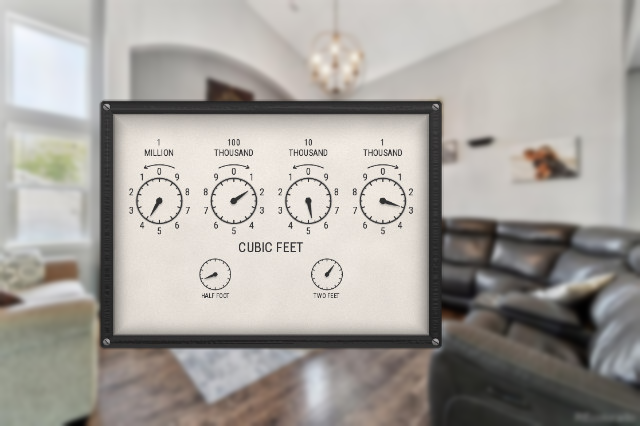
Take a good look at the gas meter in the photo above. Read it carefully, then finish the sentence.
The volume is 415300 ft³
